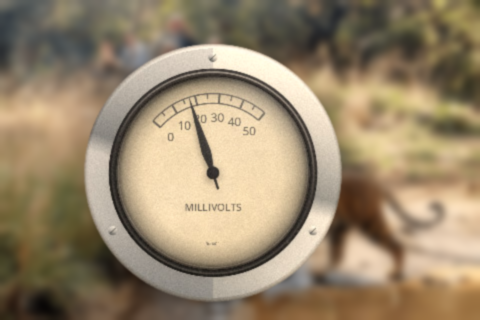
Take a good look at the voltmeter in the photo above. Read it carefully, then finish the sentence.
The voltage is 17.5 mV
